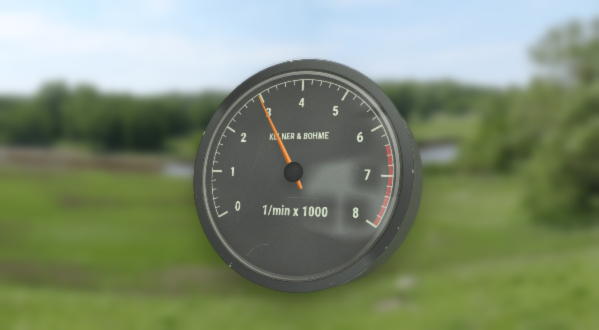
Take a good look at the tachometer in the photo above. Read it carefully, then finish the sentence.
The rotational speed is 3000 rpm
